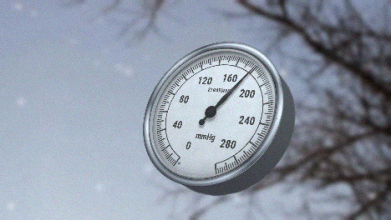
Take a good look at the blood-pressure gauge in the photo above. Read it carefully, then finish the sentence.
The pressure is 180 mmHg
